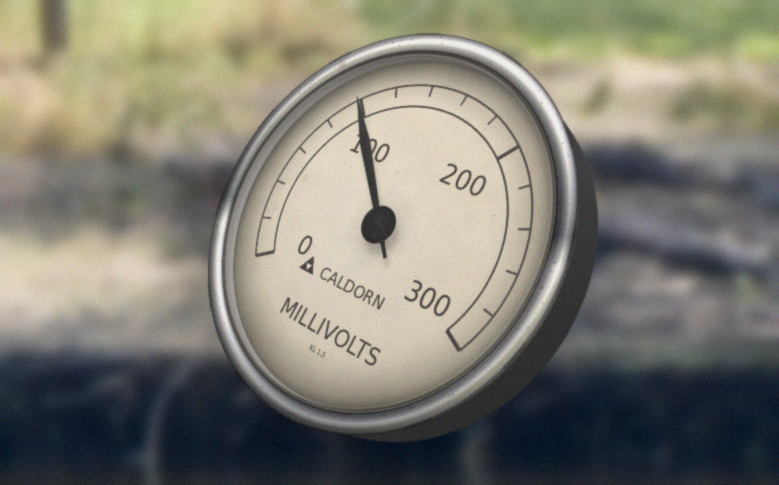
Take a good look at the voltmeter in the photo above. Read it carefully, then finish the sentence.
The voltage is 100 mV
